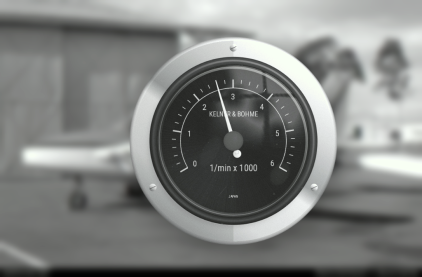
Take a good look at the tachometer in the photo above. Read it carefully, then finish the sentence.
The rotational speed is 2600 rpm
